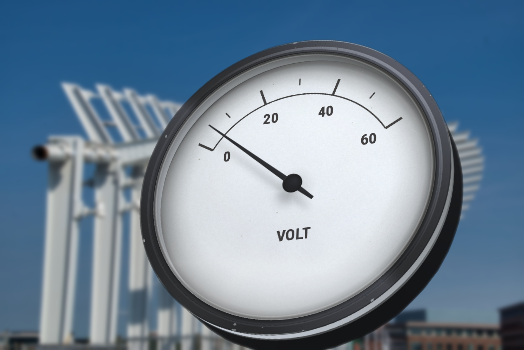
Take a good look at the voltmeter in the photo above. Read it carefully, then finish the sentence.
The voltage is 5 V
